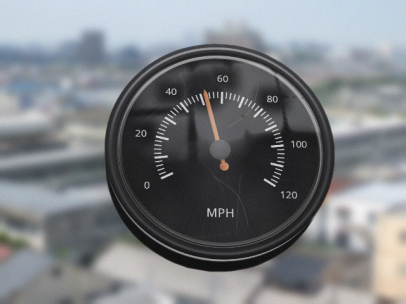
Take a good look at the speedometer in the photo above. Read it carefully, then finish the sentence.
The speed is 52 mph
